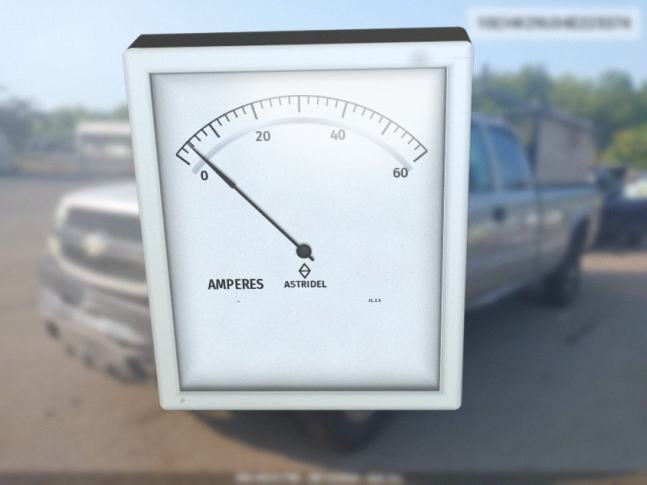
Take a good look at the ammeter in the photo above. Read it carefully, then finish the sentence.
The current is 4 A
